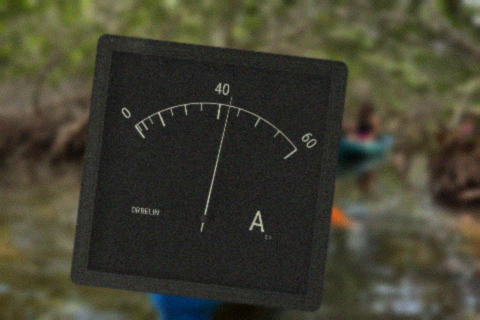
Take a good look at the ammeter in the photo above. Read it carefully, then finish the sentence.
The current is 42.5 A
